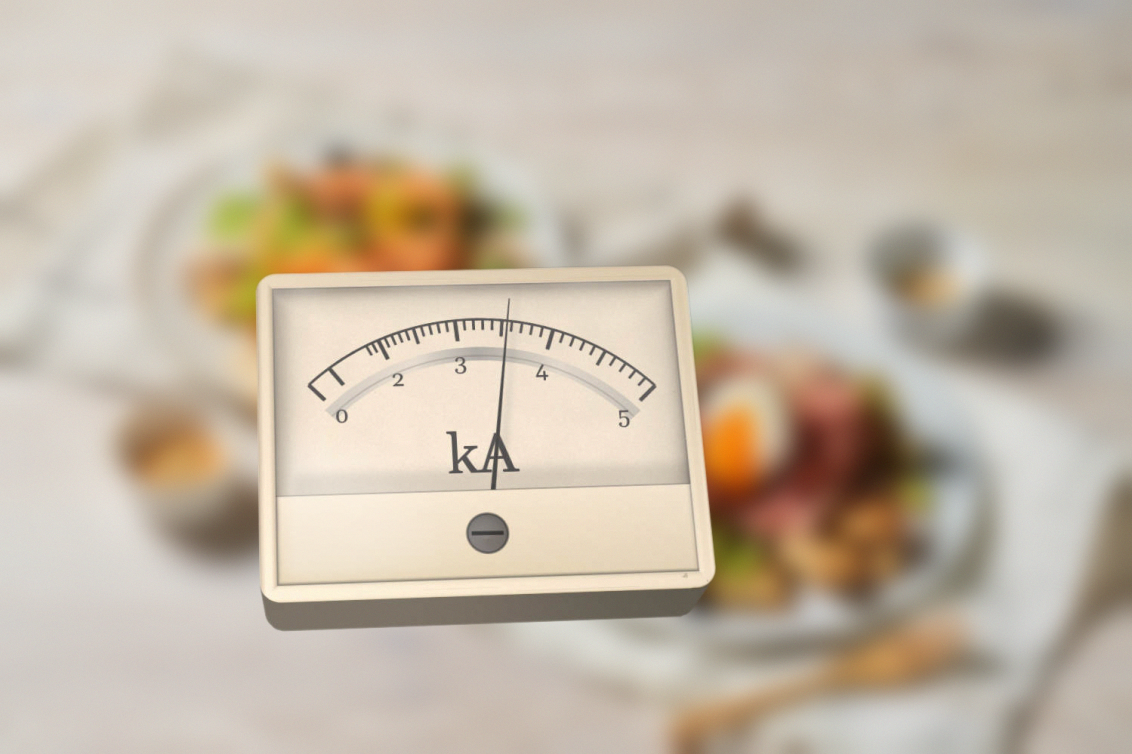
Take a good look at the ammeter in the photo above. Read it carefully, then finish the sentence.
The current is 3.55 kA
